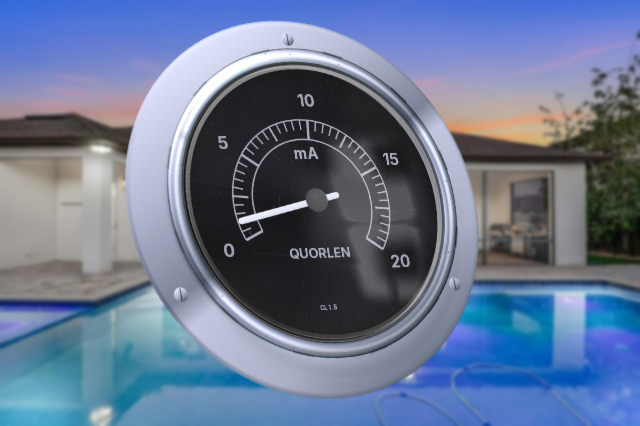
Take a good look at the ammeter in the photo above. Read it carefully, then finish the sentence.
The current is 1 mA
